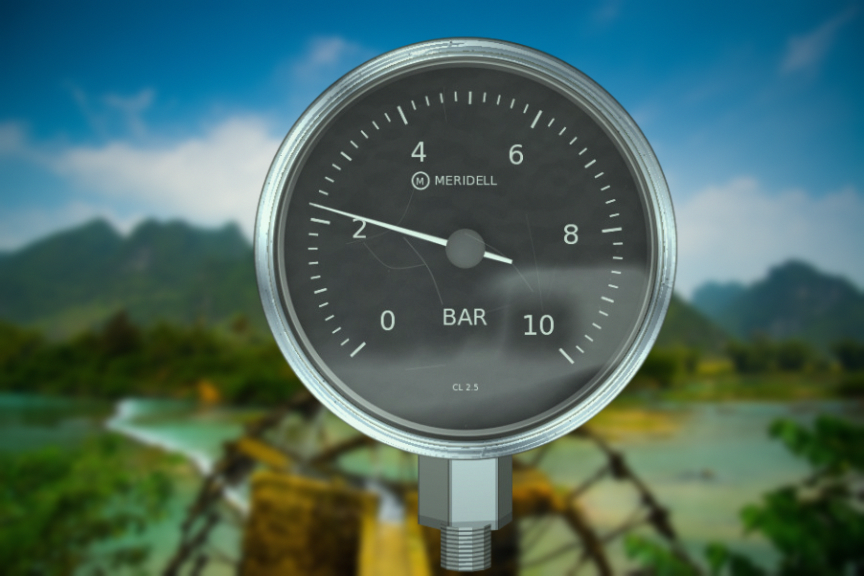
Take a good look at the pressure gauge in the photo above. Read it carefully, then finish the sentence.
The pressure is 2.2 bar
